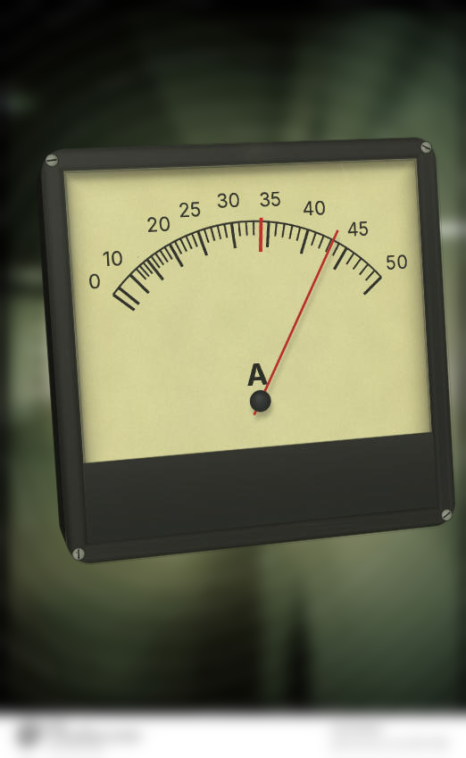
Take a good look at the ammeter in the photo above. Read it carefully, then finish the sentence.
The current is 43 A
